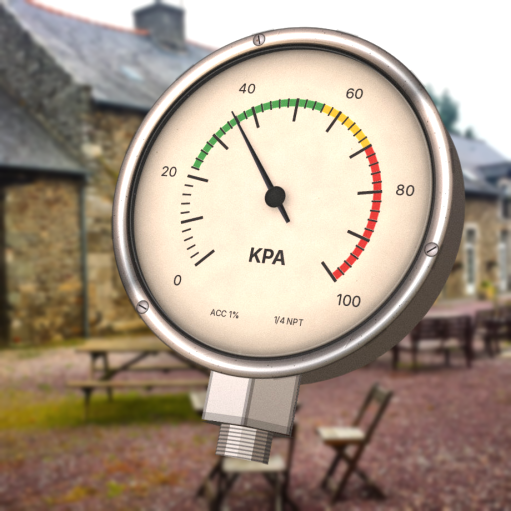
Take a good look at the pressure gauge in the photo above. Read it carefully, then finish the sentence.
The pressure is 36 kPa
